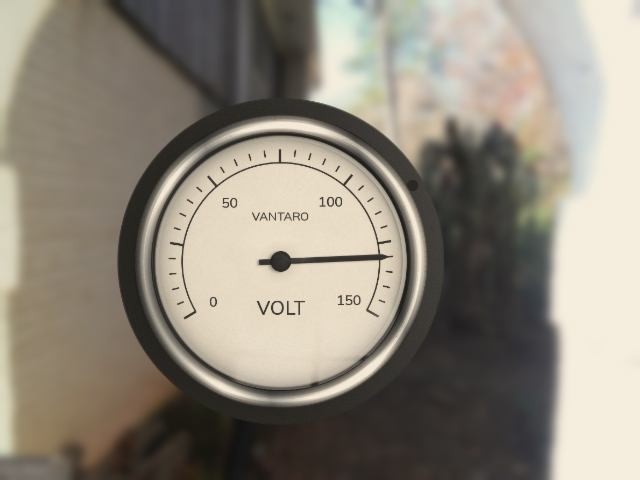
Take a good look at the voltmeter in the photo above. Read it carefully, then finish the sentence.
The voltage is 130 V
